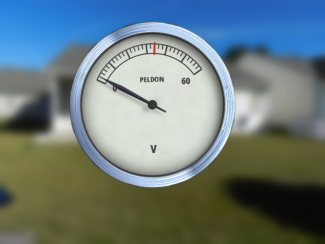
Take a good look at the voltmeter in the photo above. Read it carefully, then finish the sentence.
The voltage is 2 V
